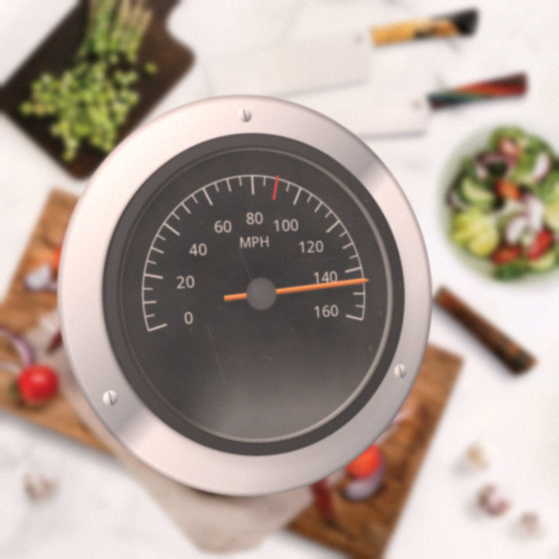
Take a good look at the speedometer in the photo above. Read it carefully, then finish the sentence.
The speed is 145 mph
